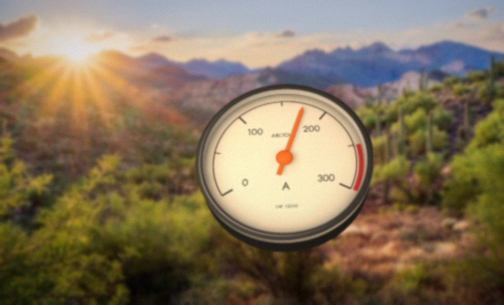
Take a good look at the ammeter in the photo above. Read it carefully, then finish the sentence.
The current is 175 A
